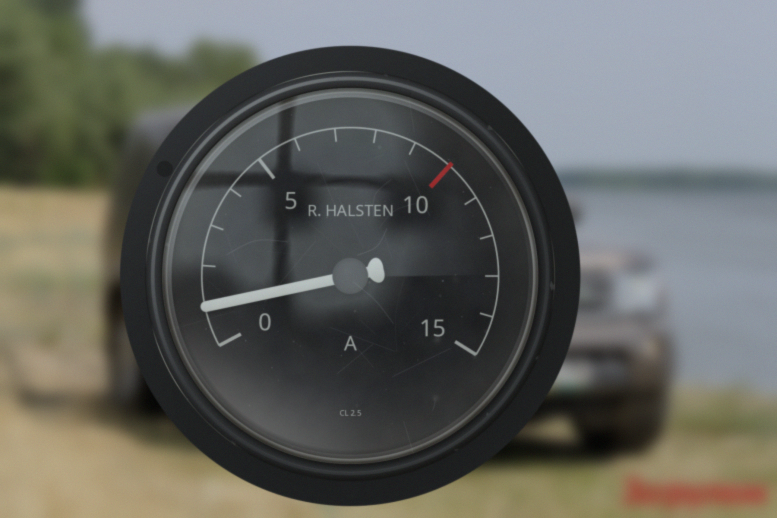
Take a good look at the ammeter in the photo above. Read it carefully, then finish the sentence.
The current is 1 A
